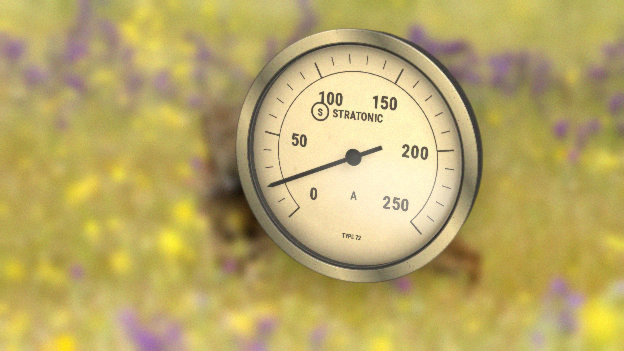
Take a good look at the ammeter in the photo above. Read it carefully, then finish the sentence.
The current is 20 A
